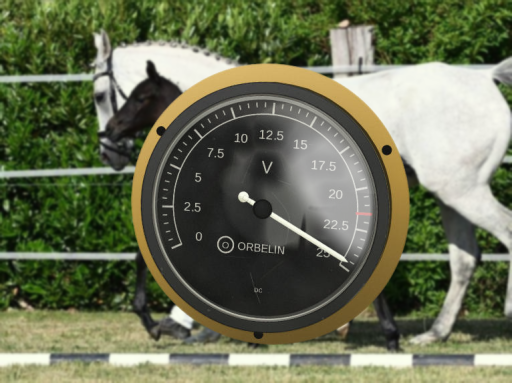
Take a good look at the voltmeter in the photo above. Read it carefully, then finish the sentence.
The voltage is 24.5 V
